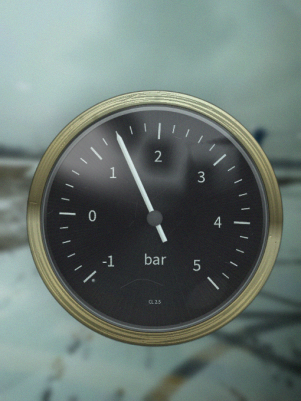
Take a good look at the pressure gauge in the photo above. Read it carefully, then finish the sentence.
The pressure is 1.4 bar
